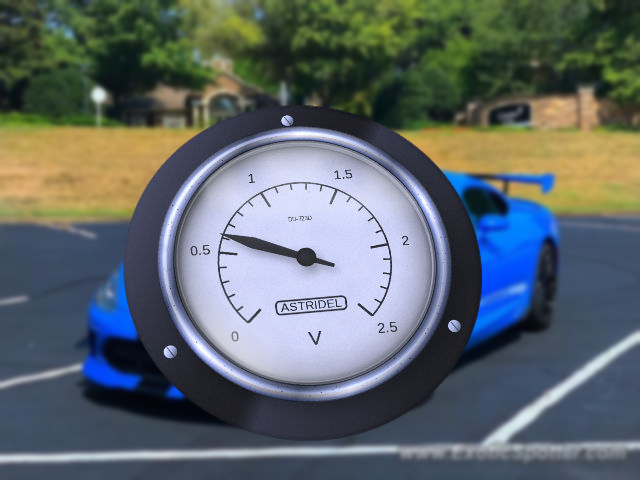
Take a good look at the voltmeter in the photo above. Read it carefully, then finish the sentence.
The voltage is 0.6 V
